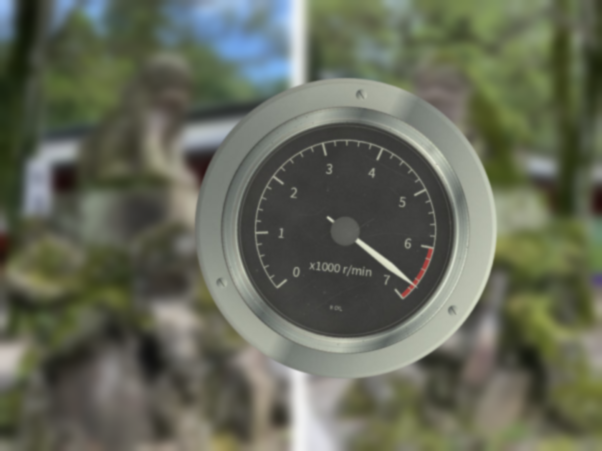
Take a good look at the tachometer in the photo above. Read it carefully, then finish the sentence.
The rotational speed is 6700 rpm
